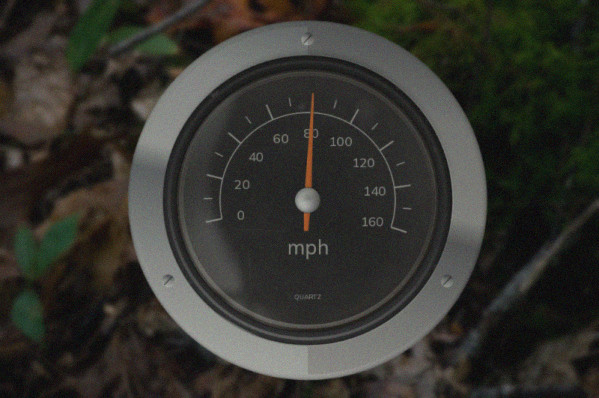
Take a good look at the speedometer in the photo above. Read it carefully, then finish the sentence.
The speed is 80 mph
